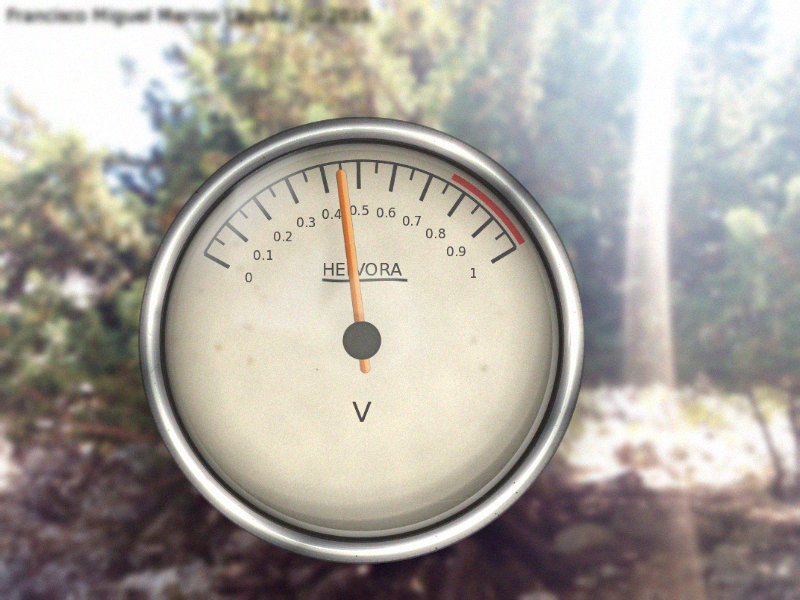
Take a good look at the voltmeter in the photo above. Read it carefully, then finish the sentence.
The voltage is 0.45 V
